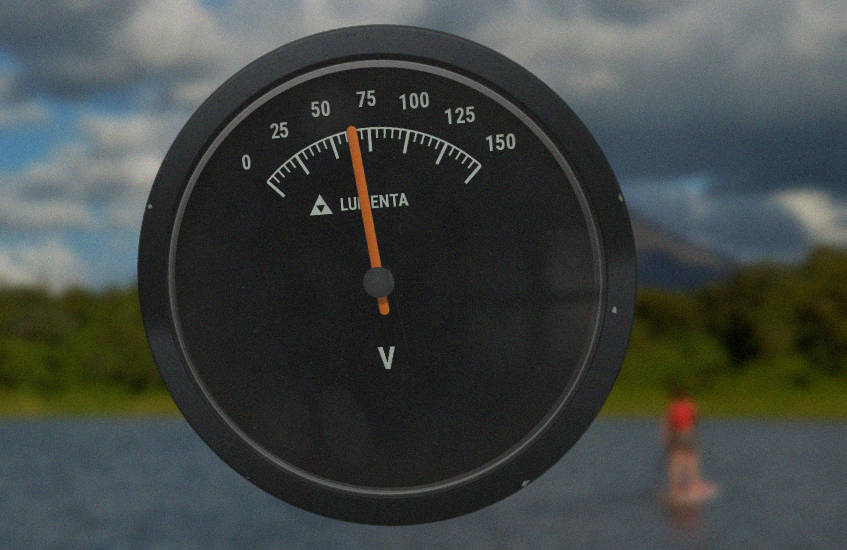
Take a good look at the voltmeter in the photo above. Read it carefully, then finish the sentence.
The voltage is 65 V
